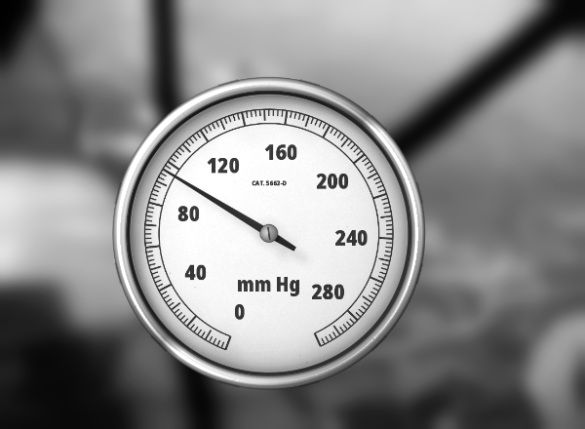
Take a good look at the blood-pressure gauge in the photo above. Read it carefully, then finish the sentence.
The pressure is 96 mmHg
